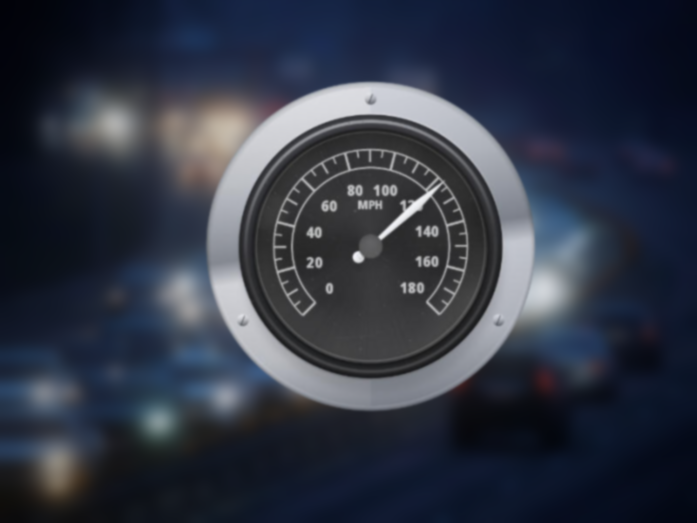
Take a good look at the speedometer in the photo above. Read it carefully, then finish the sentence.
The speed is 122.5 mph
